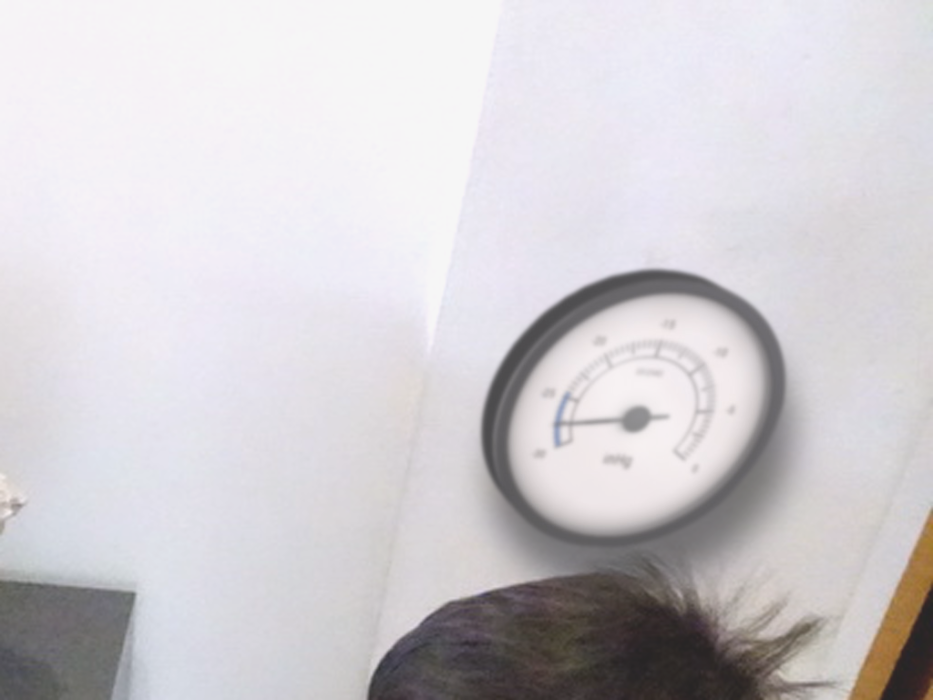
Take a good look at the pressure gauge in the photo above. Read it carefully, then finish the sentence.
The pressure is -27.5 inHg
